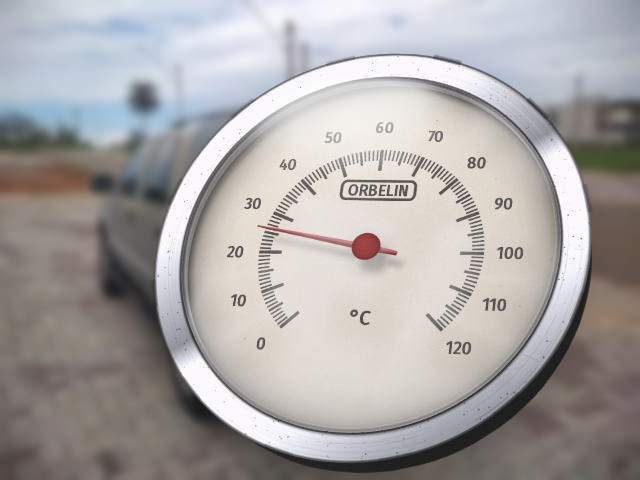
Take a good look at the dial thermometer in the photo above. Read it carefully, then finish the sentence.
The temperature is 25 °C
